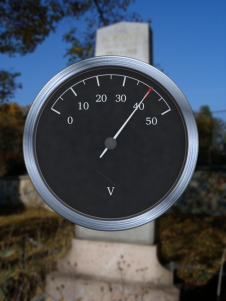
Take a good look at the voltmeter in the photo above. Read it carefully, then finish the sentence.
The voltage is 40 V
